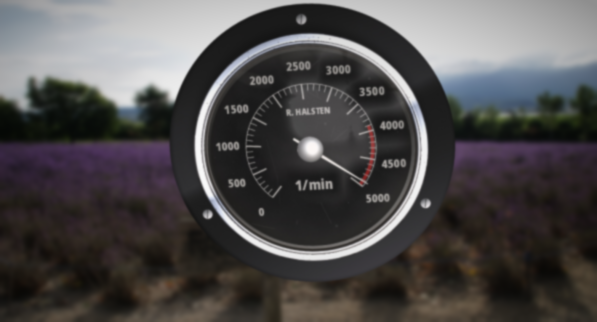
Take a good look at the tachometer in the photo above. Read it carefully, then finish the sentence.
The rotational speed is 4900 rpm
